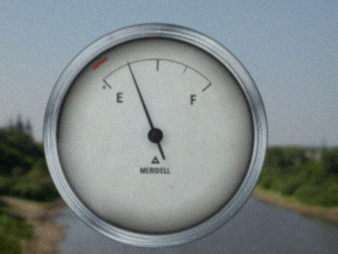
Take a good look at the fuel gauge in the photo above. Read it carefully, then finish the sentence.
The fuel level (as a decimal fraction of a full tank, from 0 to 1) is 0.25
